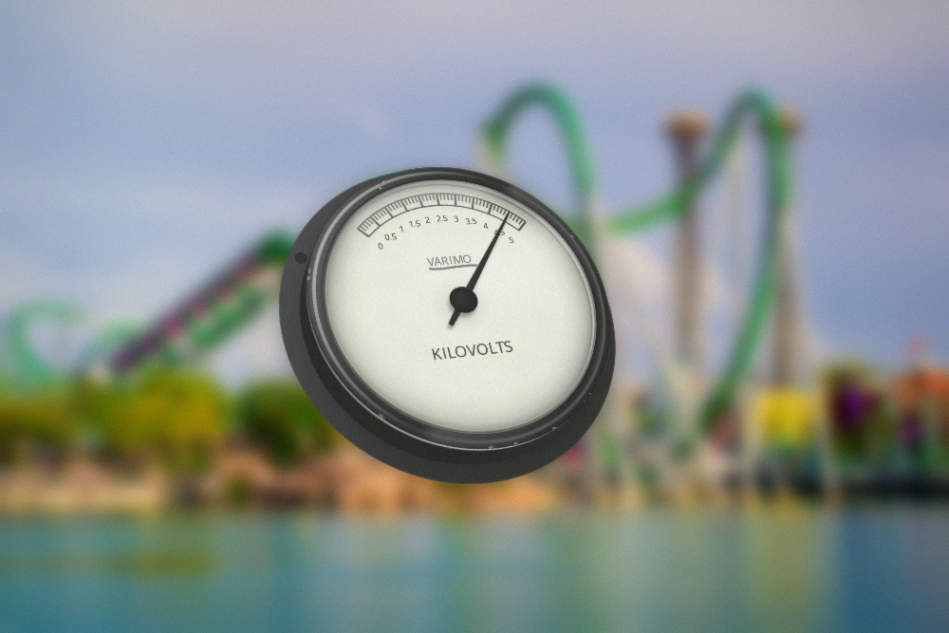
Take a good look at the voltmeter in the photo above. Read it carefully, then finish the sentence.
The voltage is 4.5 kV
